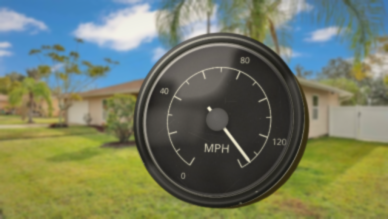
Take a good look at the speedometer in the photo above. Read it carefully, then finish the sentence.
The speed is 135 mph
